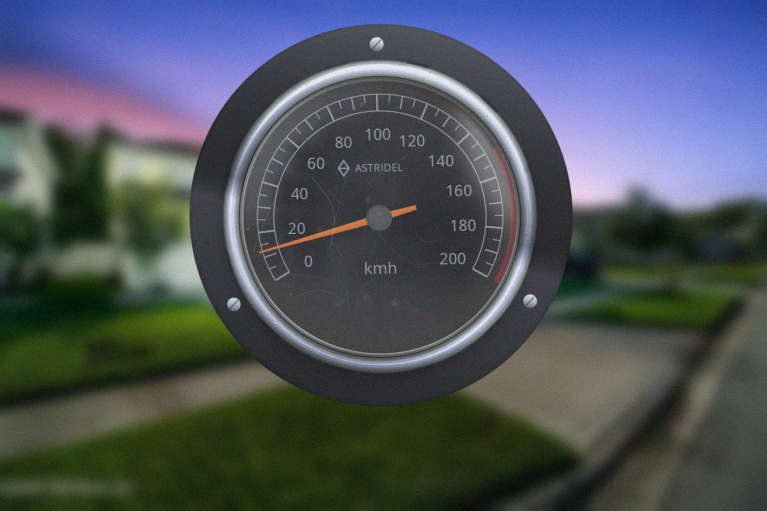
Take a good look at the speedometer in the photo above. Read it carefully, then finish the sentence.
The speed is 12.5 km/h
